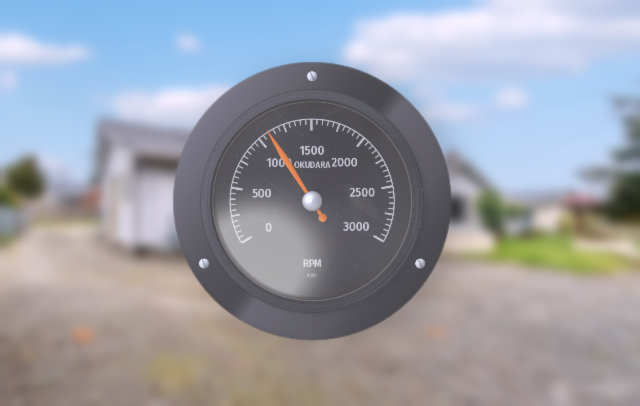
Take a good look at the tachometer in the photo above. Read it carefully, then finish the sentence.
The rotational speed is 1100 rpm
